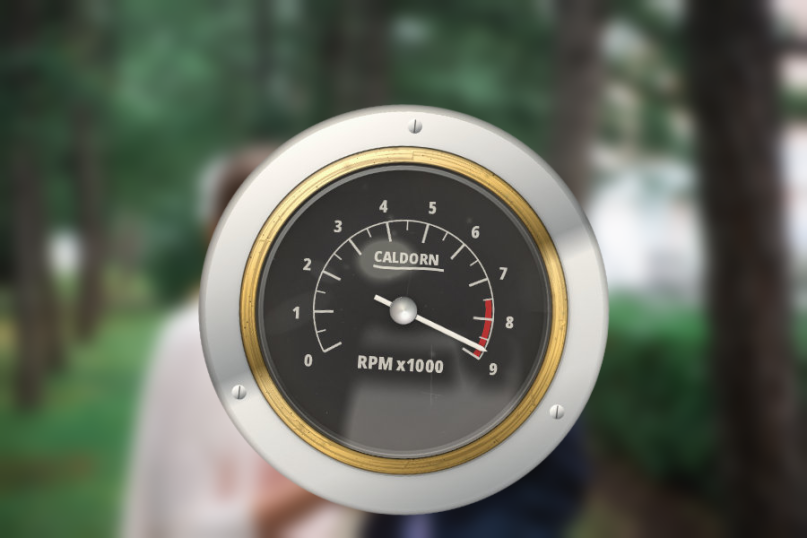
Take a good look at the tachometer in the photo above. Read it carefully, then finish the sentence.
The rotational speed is 8750 rpm
